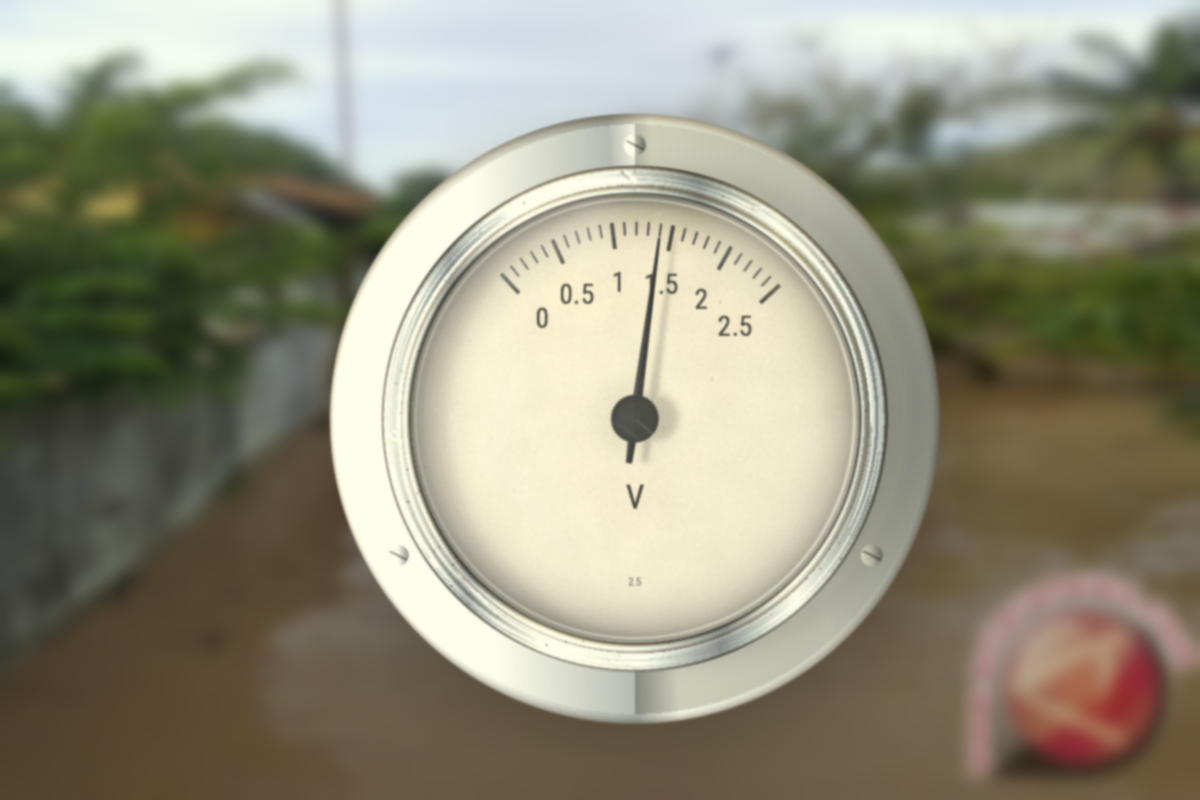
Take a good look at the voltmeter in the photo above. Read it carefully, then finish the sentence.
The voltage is 1.4 V
